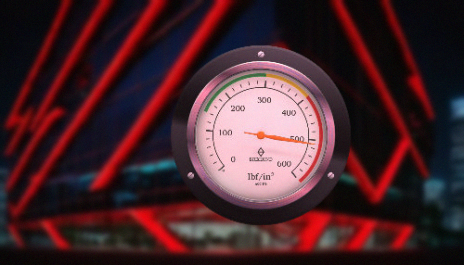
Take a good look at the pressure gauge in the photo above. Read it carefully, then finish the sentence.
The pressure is 510 psi
